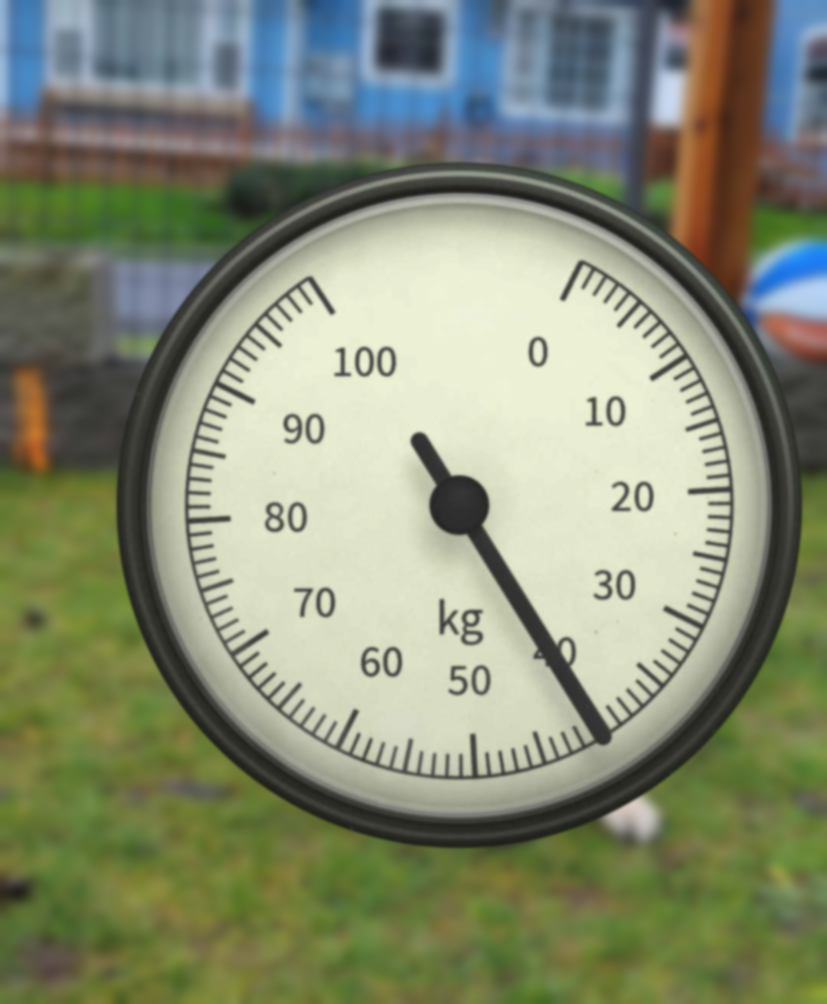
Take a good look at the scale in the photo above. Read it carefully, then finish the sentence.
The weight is 40.5 kg
